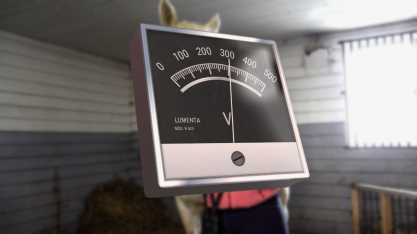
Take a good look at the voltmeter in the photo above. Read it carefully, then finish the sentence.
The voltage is 300 V
